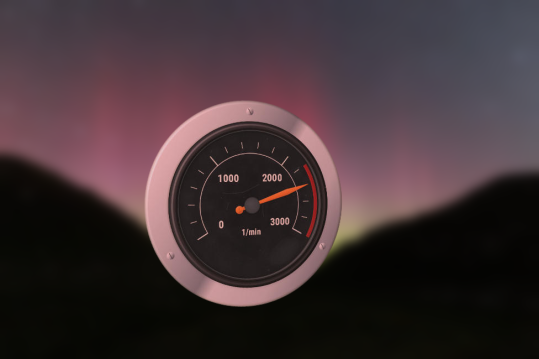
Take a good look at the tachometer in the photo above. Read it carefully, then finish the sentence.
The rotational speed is 2400 rpm
